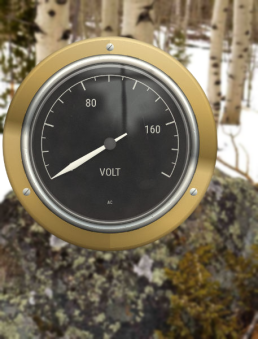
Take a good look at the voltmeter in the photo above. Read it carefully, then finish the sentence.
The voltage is 0 V
